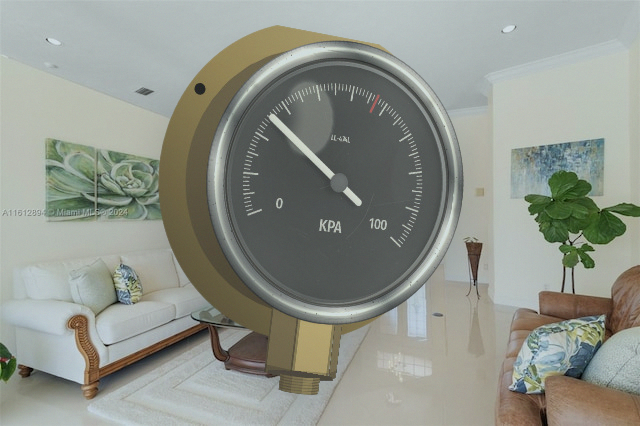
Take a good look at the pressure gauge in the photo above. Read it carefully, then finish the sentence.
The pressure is 25 kPa
